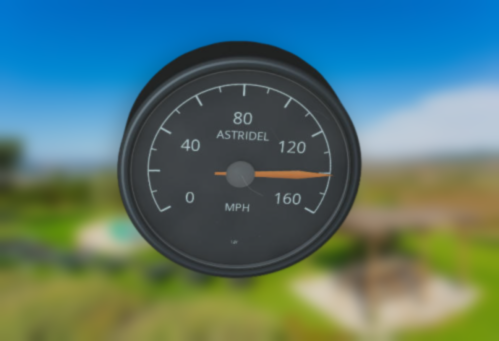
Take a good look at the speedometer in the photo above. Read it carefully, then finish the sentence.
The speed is 140 mph
